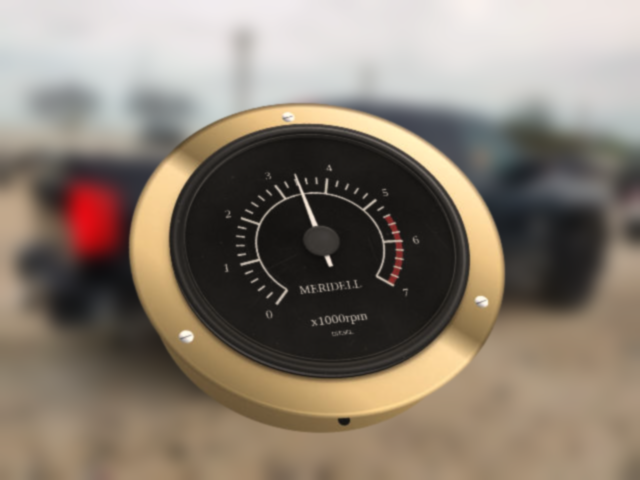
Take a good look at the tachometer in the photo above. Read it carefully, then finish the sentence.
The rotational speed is 3400 rpm
